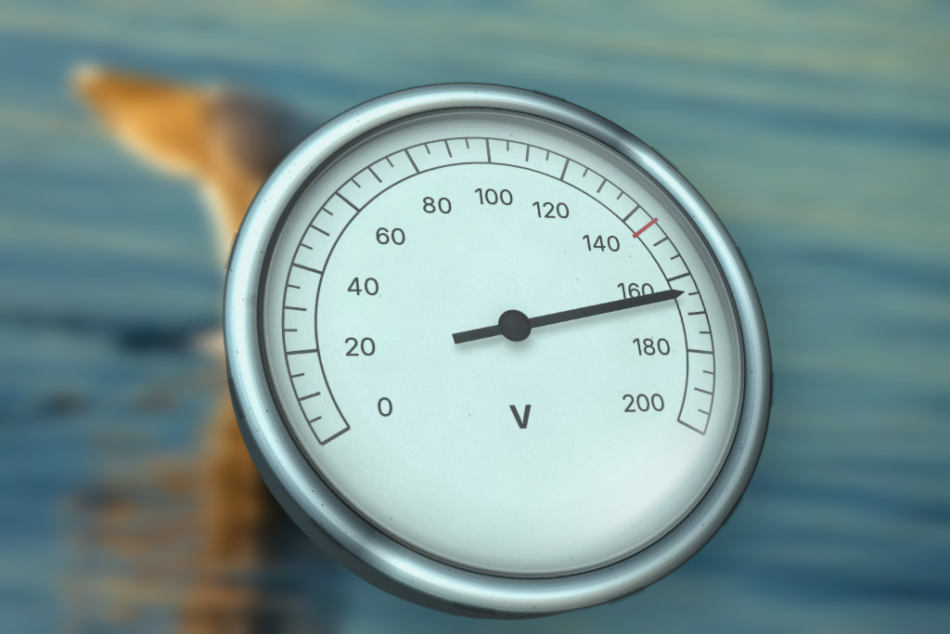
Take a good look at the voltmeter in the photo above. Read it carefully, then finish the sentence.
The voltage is 165 V
